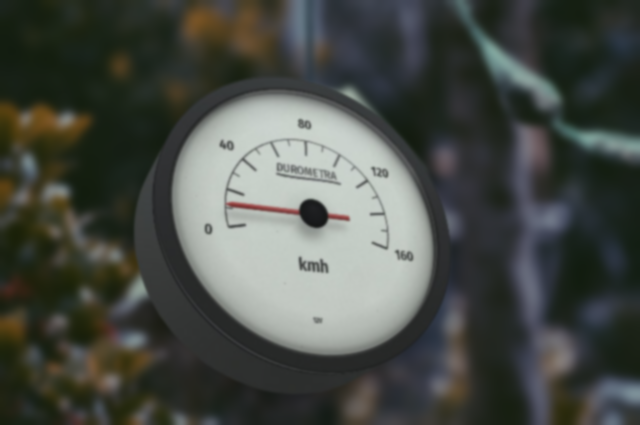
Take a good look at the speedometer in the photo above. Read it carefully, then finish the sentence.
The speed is 10 km/h
